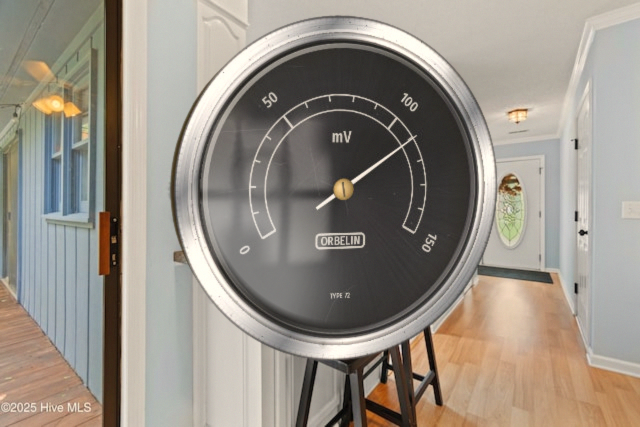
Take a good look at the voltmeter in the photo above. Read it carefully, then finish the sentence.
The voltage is 110 mV
